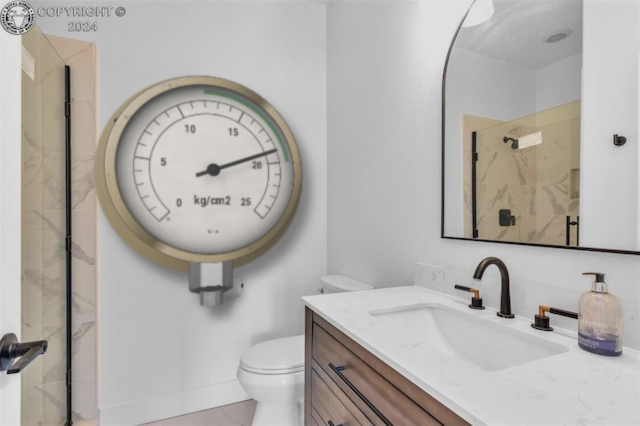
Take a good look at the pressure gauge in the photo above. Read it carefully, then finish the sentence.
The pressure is 19 kg/cm²
